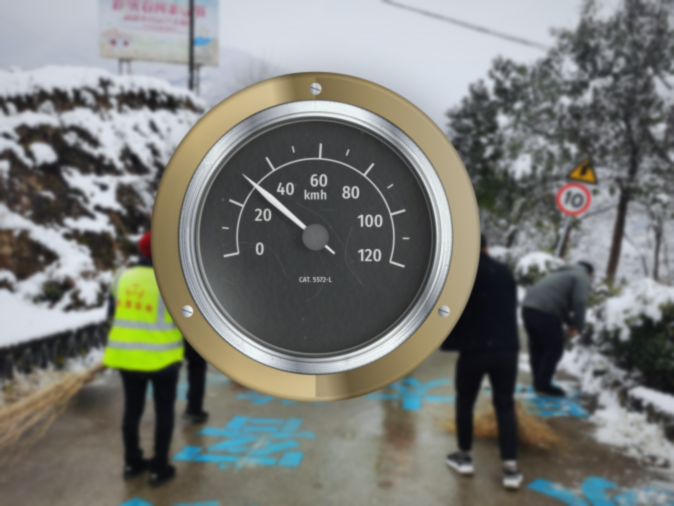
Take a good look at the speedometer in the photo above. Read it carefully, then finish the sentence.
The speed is 30 km/h
